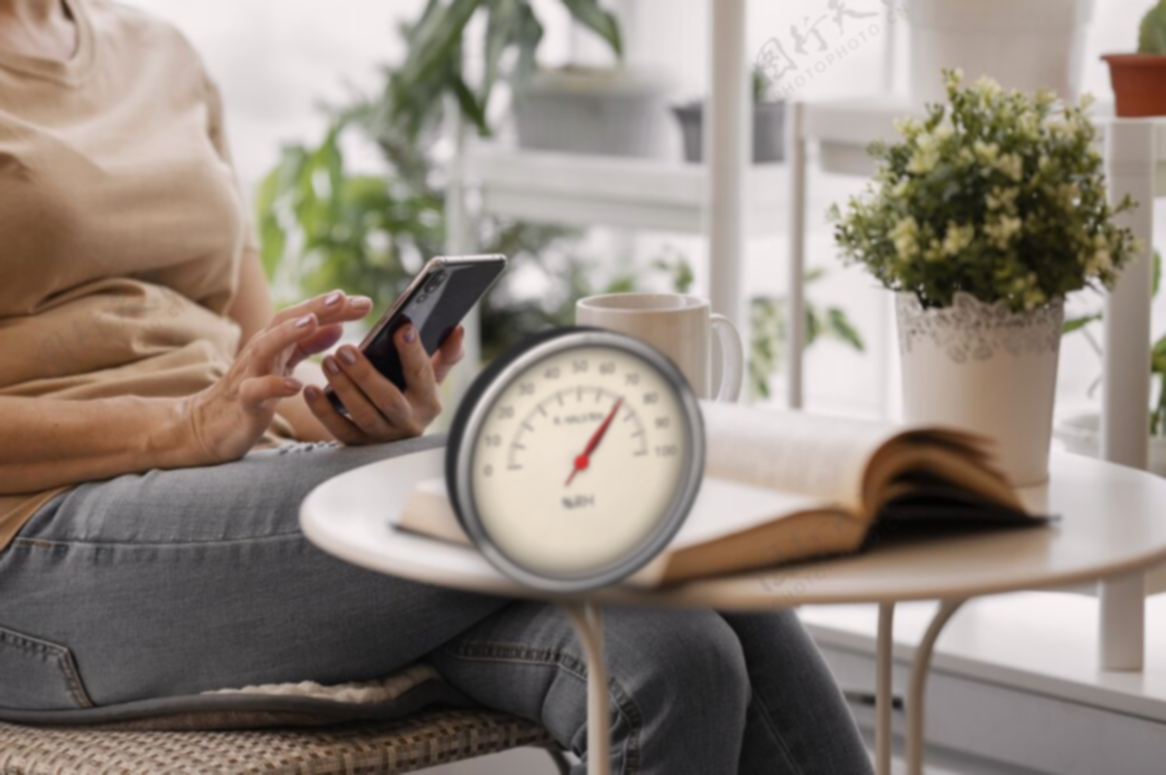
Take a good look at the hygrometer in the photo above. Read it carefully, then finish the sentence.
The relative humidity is 70 %
